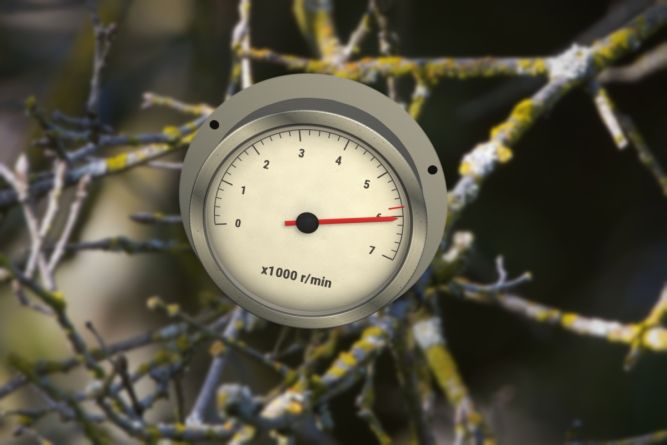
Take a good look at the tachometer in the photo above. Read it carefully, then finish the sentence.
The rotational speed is 6000 rpm
